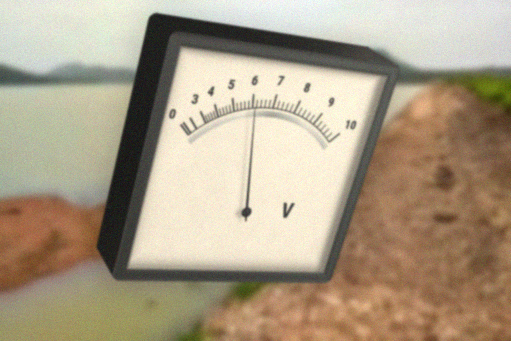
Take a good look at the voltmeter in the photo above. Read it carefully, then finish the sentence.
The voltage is 6 V
